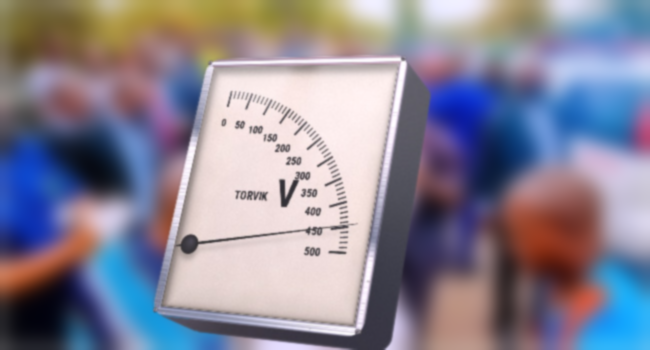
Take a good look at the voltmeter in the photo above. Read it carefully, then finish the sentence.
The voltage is 450 V
